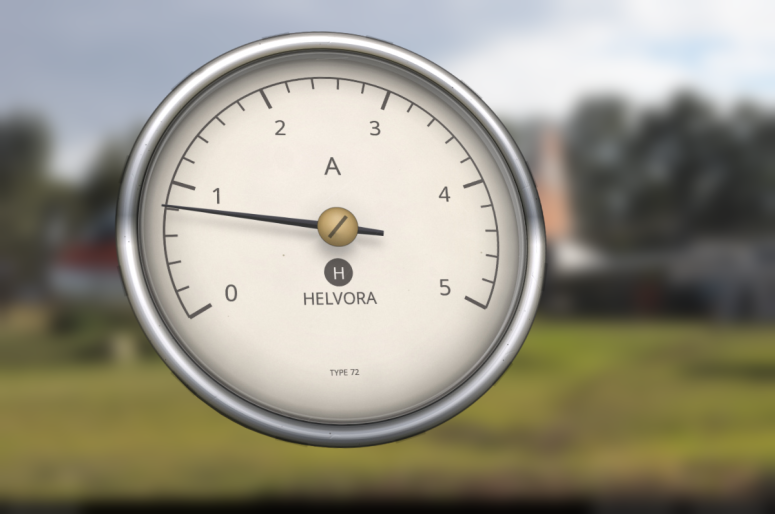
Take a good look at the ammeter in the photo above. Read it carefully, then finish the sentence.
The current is 0.8 A
